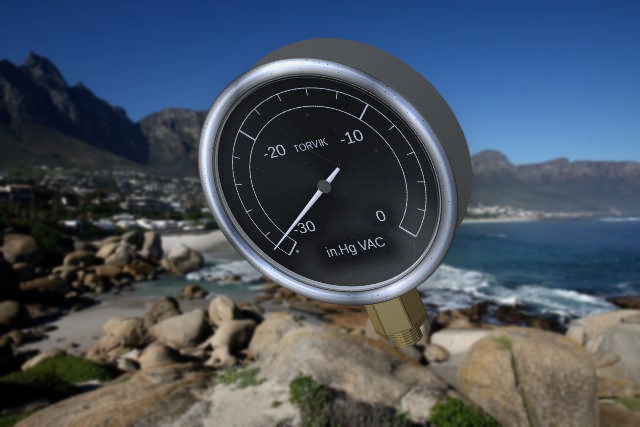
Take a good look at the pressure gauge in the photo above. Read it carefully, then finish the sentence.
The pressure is -29 inHg
